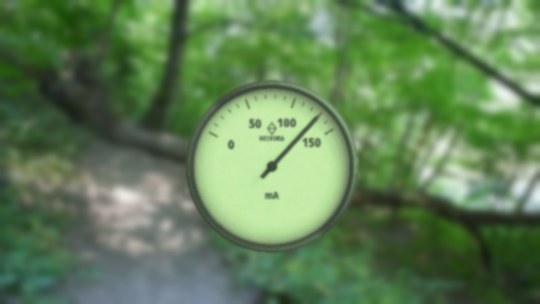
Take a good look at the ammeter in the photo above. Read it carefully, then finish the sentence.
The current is 130 mA
